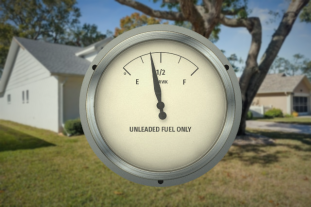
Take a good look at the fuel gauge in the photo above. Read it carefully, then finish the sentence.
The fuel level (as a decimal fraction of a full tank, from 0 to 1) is 0.375
